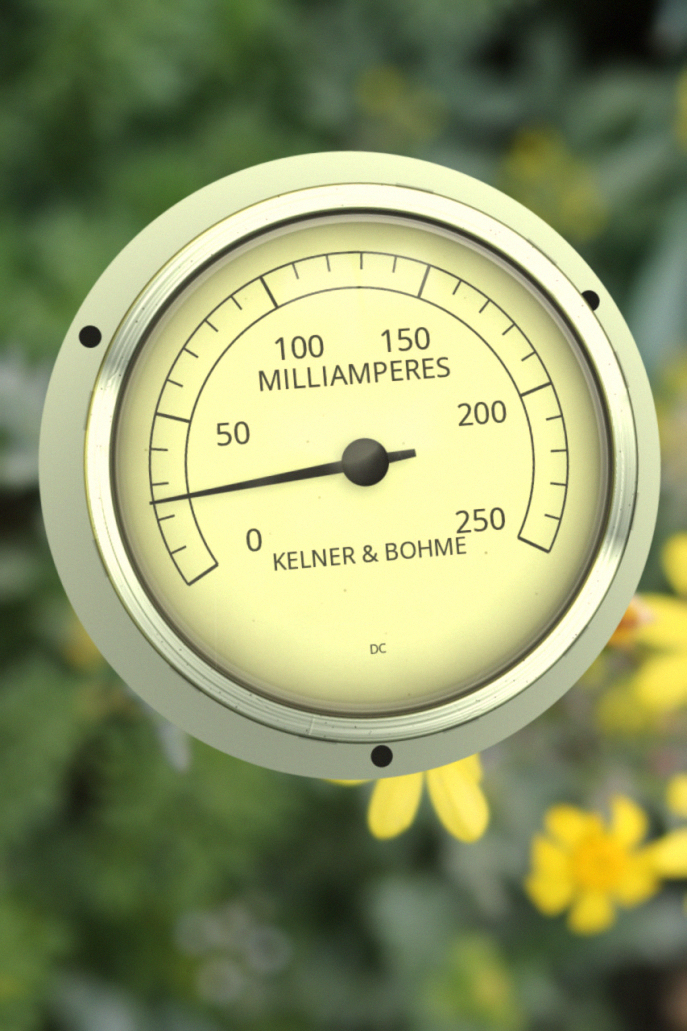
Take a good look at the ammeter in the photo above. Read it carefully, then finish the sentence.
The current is 25 mA
